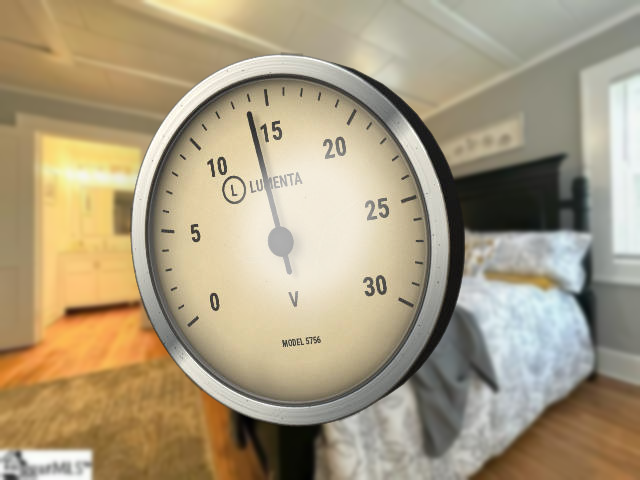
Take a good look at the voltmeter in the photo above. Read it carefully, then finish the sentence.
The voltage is 14 V
